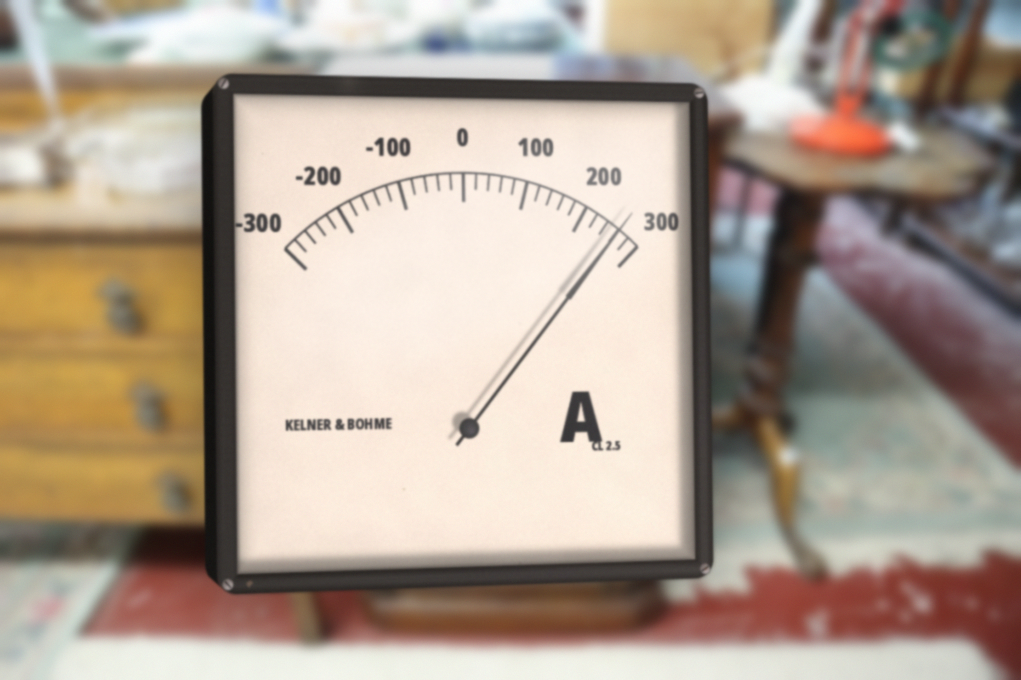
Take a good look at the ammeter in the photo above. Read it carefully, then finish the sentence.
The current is 260 A
